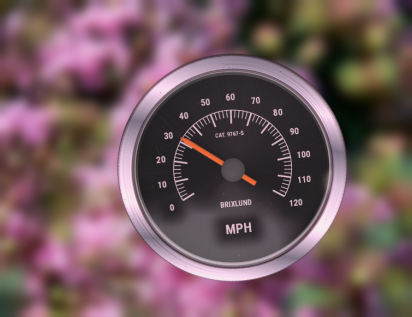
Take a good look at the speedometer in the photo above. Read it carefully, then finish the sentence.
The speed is 32 mph
